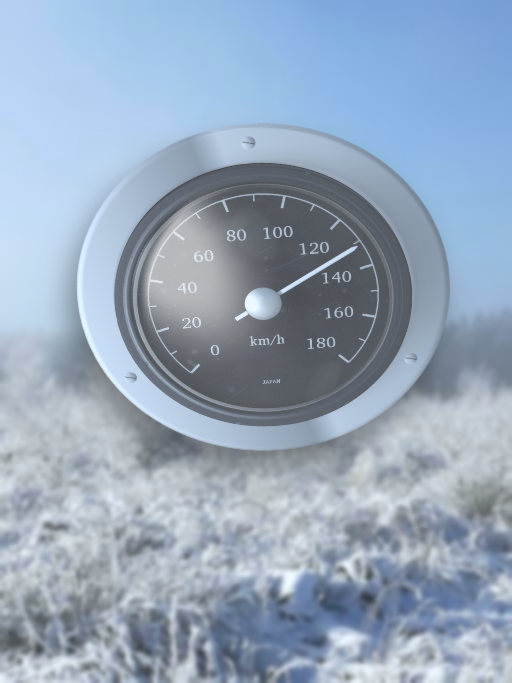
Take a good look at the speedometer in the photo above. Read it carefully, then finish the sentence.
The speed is 130 km/h
